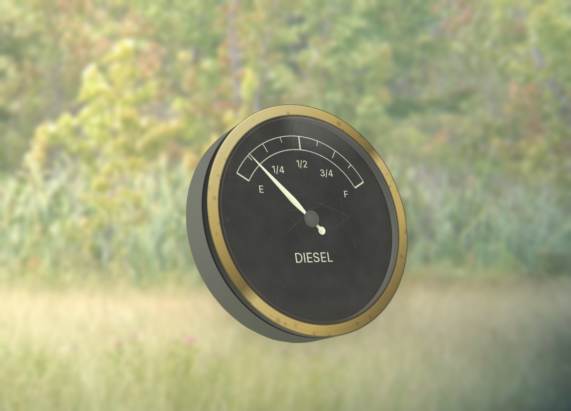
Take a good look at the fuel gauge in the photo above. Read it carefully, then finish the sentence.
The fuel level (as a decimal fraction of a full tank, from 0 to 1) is 0.125
